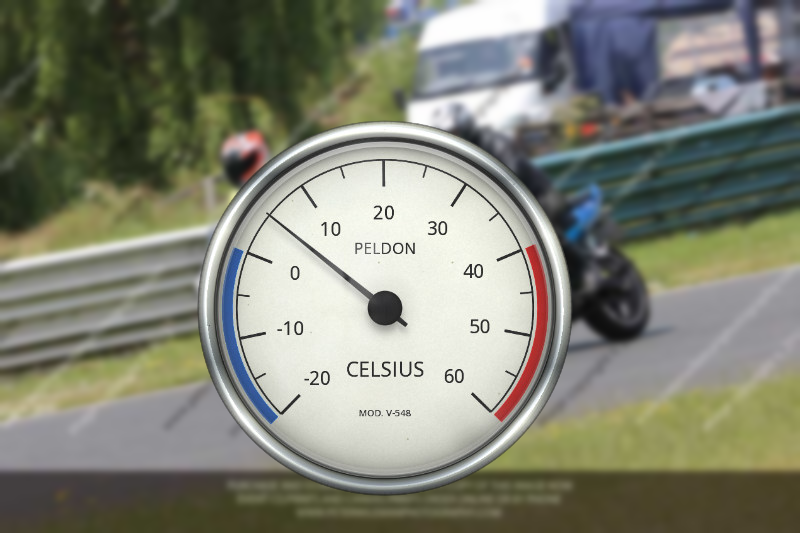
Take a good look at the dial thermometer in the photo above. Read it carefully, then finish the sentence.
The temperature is 5 °C
